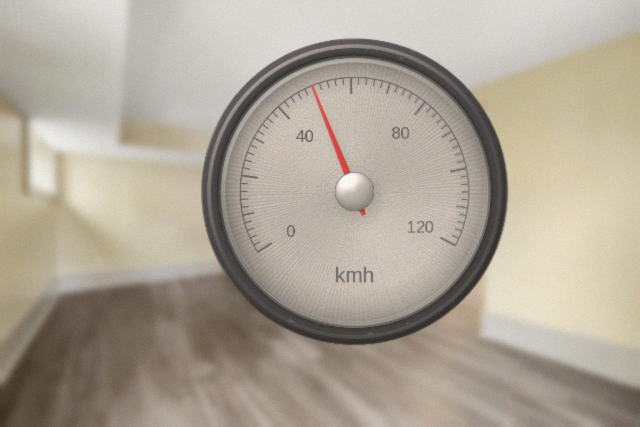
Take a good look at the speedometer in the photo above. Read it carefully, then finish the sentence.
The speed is 50 km/h
